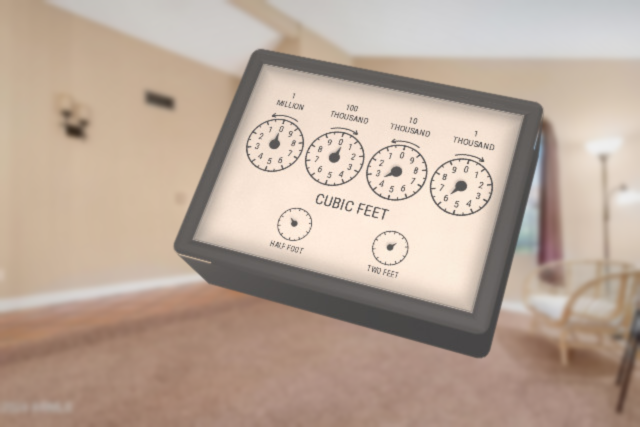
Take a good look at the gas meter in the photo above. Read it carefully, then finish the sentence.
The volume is 3600 ft³
